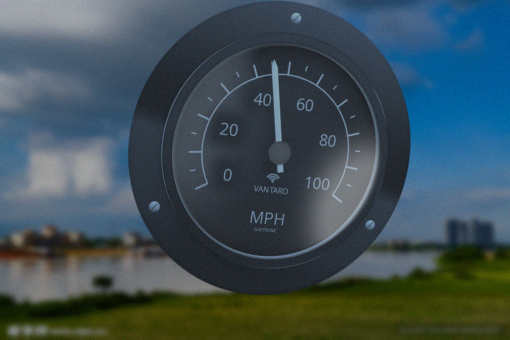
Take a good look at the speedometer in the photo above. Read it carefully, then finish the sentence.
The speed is 45 mph
